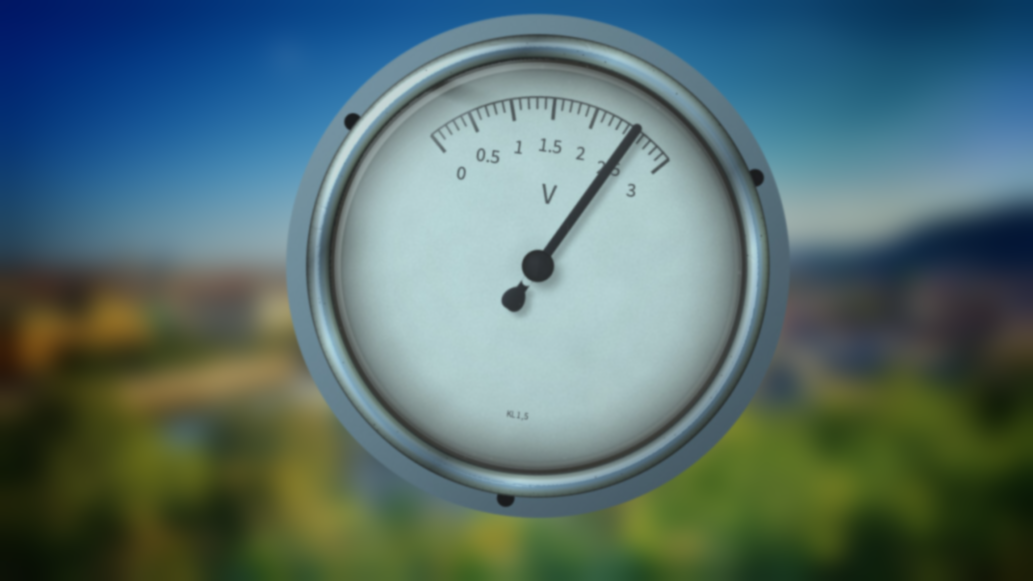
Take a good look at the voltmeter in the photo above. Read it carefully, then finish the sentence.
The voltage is 2.5 V
